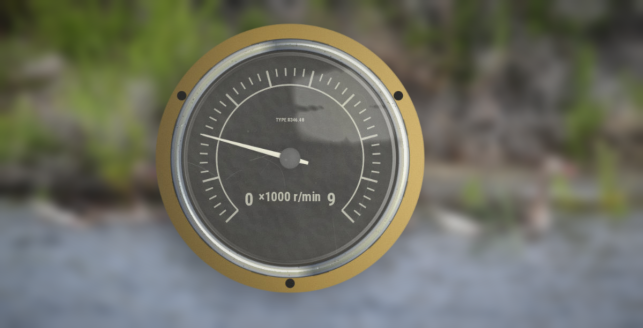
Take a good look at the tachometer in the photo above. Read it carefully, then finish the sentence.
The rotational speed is 2000 rpm
